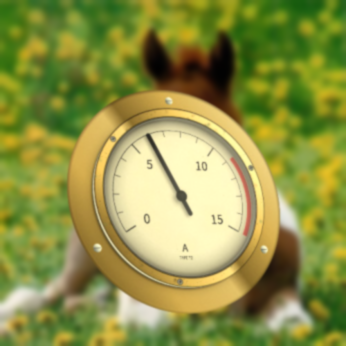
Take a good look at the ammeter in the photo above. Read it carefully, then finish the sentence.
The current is 6 A
